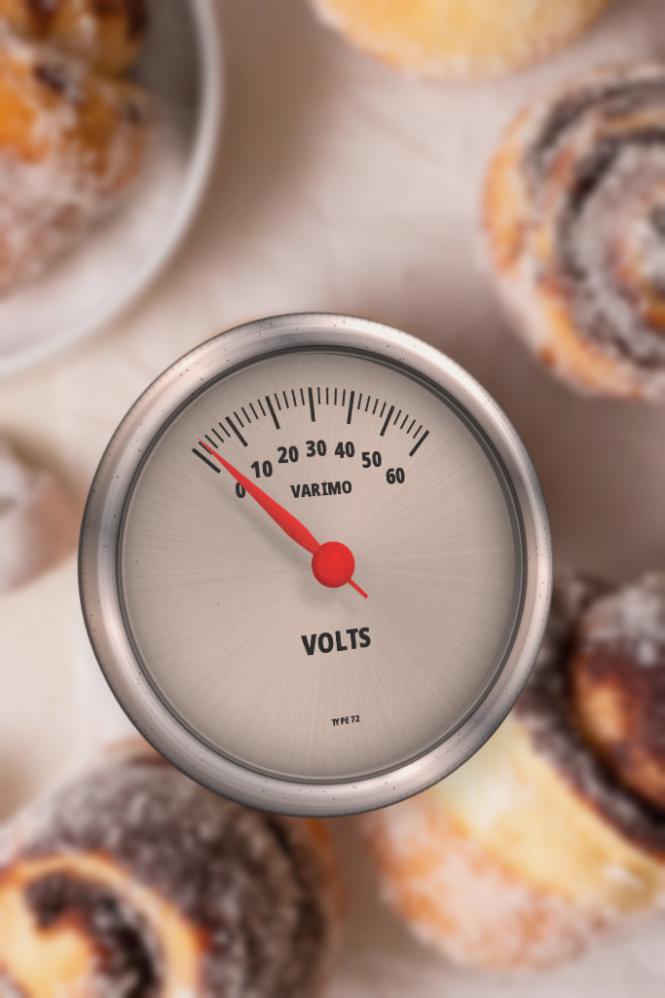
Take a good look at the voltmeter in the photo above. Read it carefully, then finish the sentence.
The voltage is 2 V
